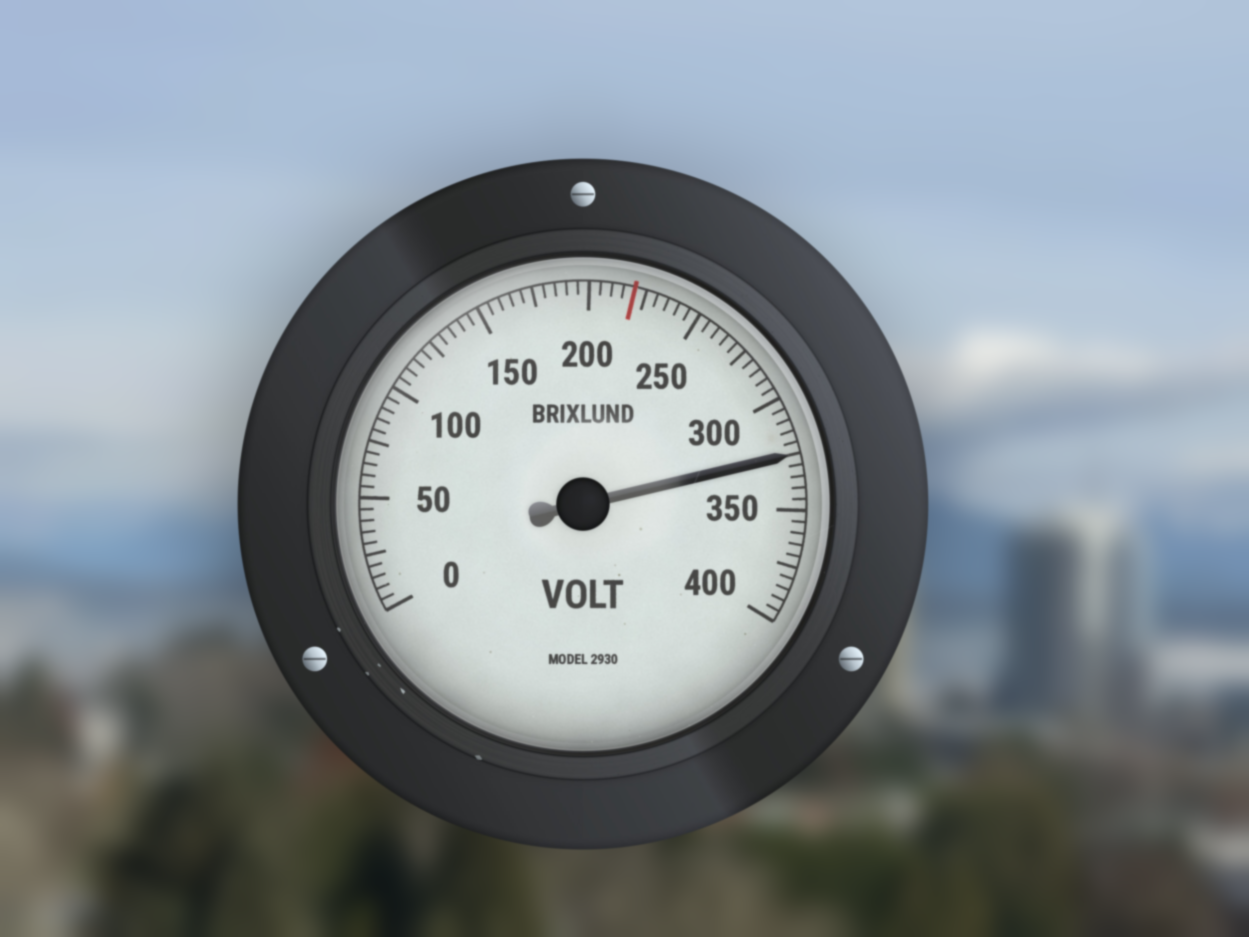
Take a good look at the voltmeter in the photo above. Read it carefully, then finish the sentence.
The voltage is 325 V
